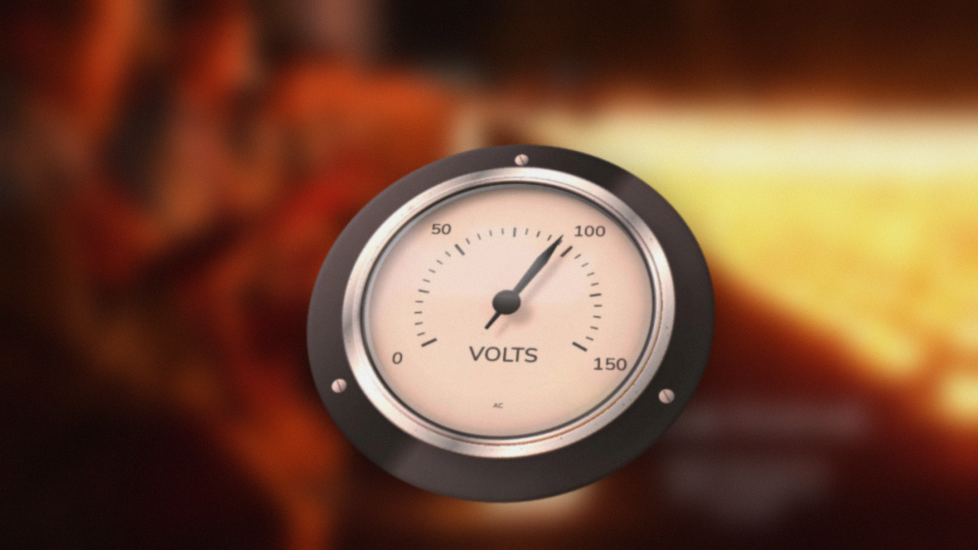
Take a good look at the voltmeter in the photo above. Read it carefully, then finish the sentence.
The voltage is 95 V
